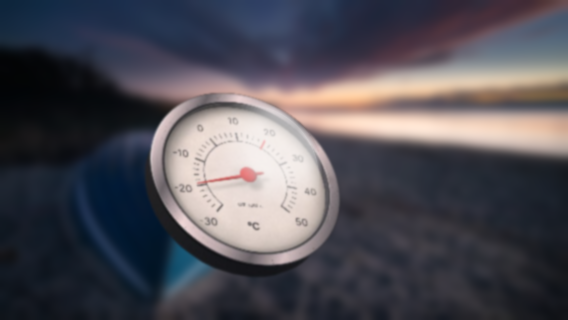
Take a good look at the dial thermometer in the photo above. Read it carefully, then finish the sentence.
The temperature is -20 °C
